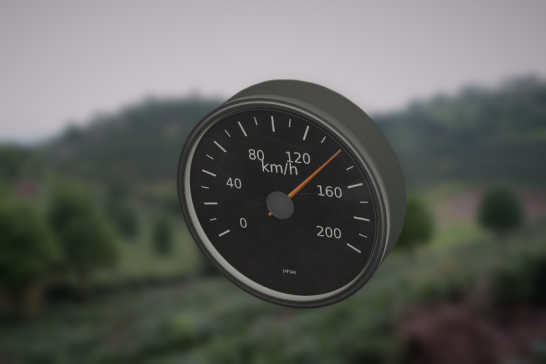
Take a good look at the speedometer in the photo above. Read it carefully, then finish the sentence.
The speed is 140 km/h
